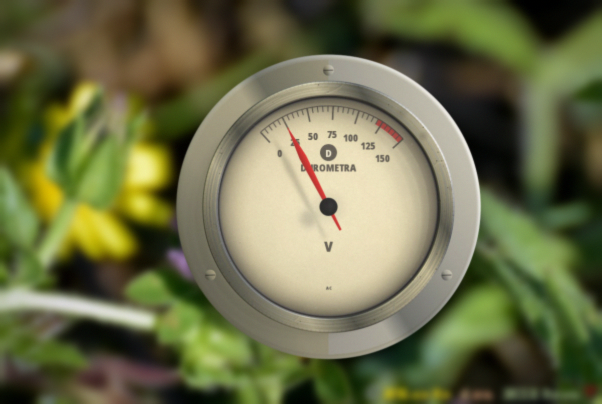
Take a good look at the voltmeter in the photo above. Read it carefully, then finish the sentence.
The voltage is 25 V
